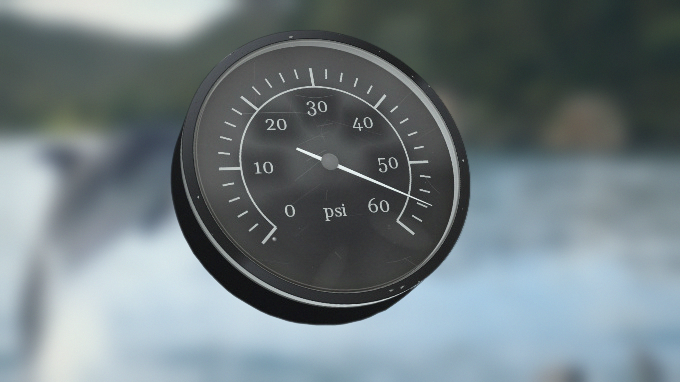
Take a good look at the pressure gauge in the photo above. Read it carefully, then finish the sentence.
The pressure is 56 psi
